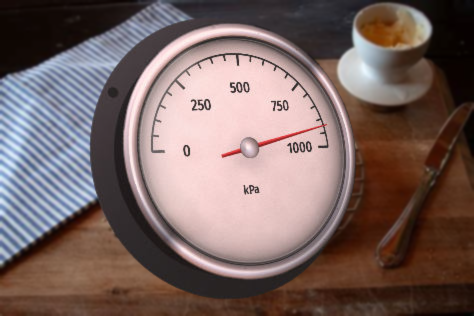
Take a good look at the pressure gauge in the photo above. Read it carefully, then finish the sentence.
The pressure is 925 kPa
